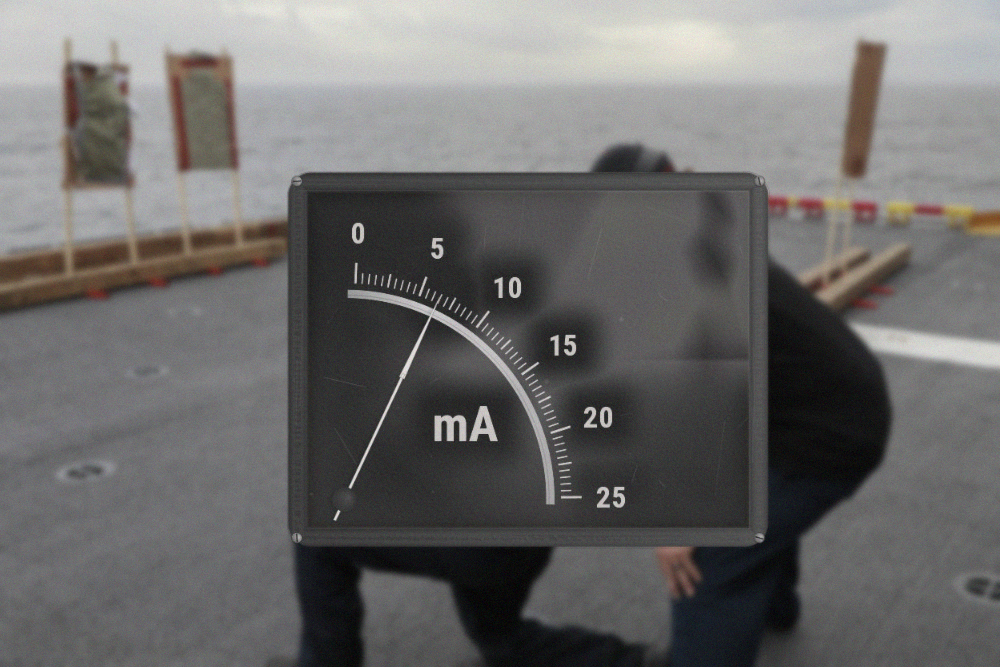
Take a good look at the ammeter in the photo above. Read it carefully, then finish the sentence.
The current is 6.5 mA
